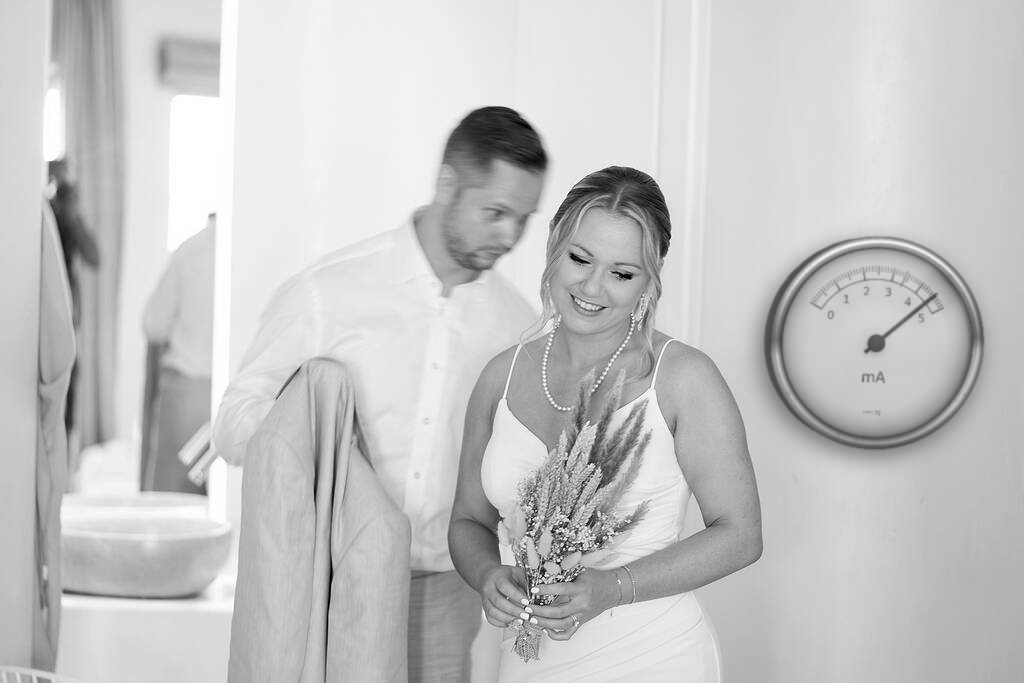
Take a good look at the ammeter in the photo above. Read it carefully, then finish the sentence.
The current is 4.5 mA
